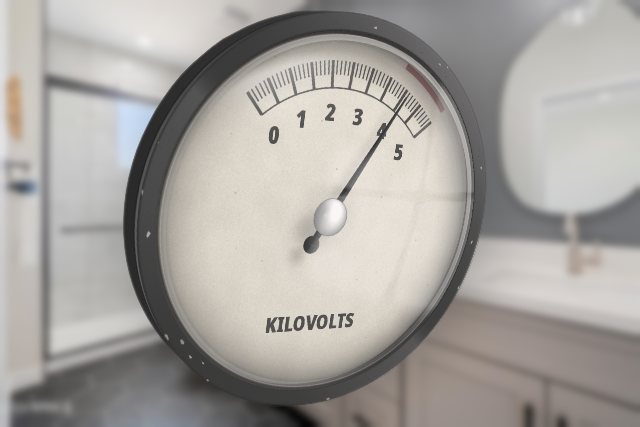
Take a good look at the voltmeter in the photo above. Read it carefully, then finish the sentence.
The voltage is 4 kV
